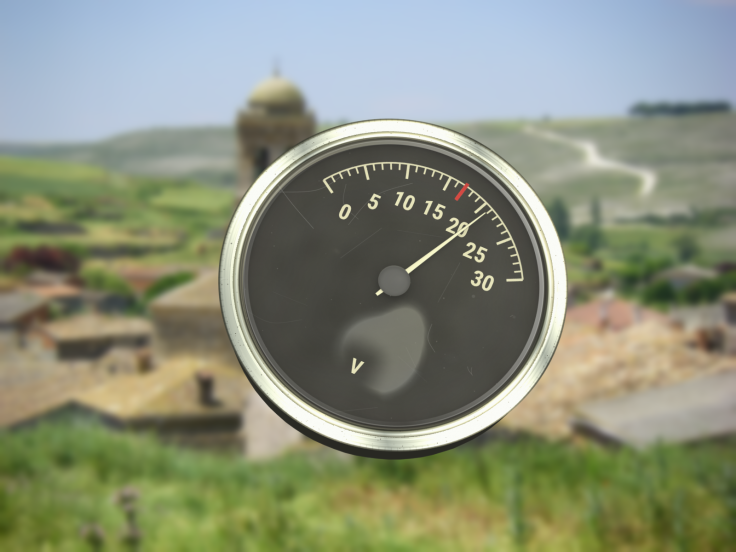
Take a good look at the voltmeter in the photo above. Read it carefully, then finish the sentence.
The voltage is 21 V
